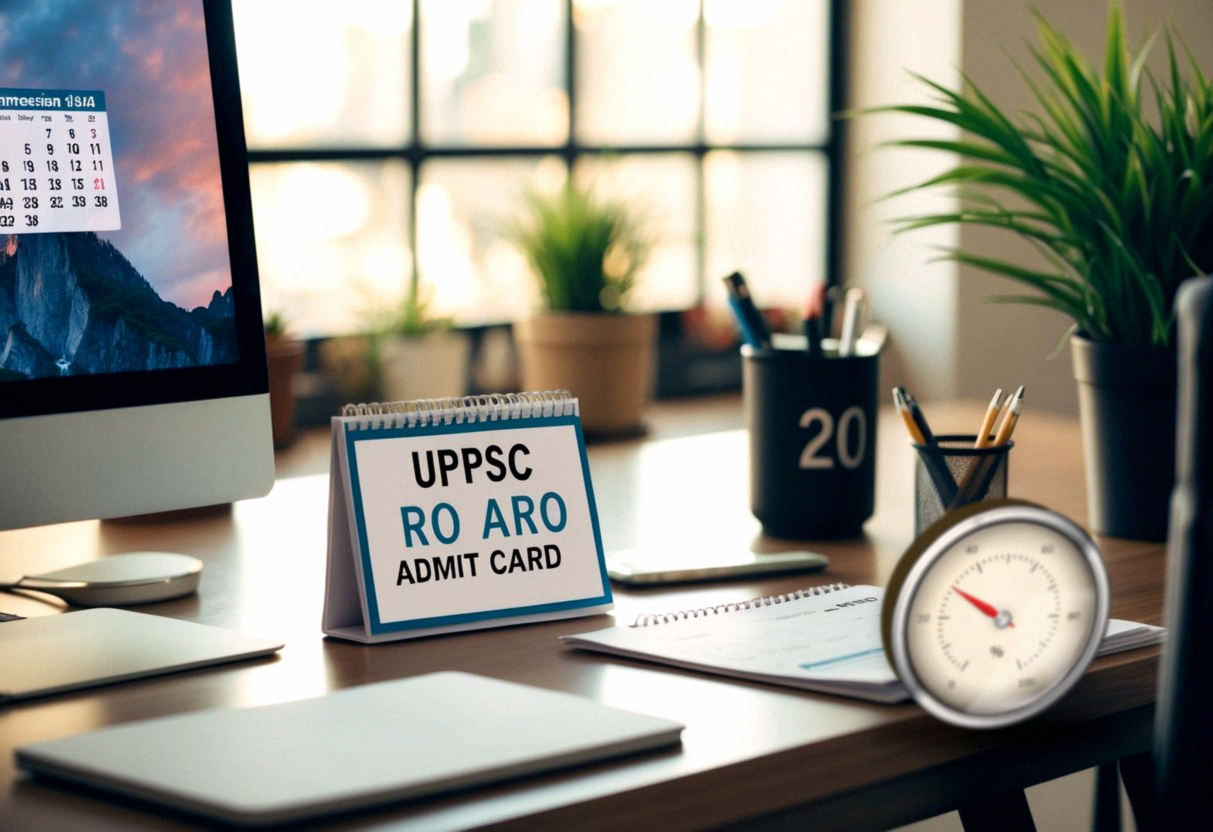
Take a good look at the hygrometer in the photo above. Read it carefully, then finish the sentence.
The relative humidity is 30 %
